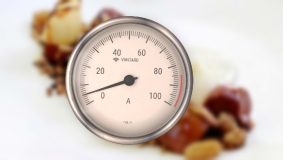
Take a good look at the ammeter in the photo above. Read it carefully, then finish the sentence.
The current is 5 A
